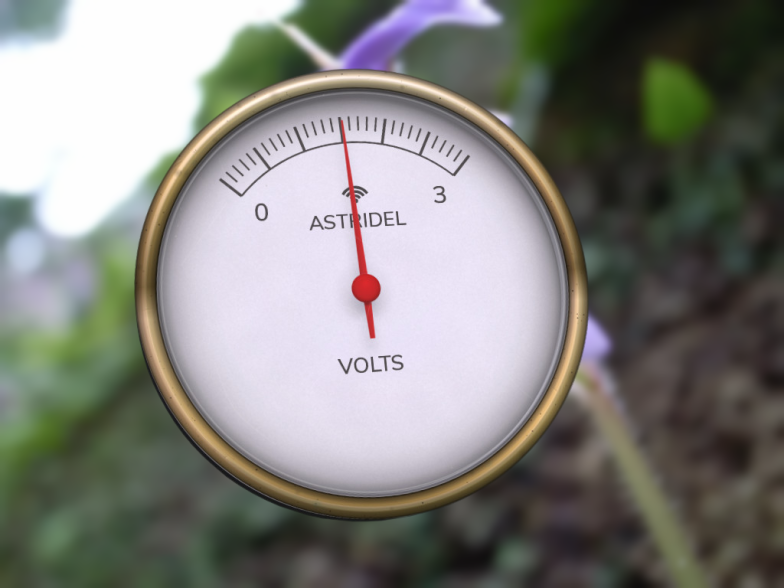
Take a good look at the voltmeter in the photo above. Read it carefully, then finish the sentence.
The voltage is 1.5 V
